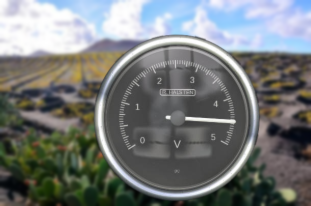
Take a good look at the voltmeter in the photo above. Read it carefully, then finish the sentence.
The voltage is 4.5 V
